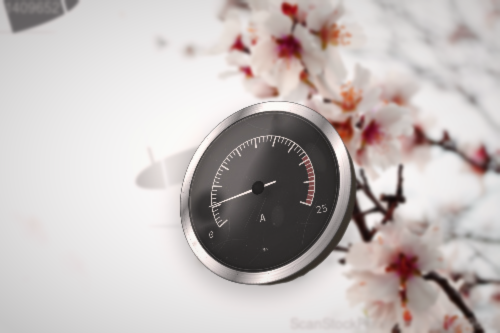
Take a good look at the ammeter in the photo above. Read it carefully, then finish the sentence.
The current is 2.5 A
